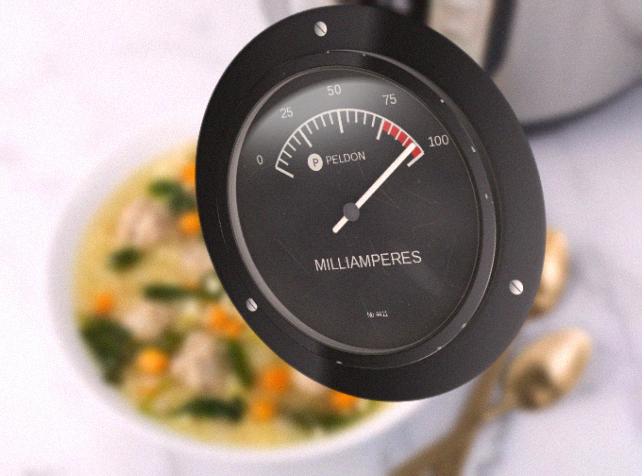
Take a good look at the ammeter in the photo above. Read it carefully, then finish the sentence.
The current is 95 mA
